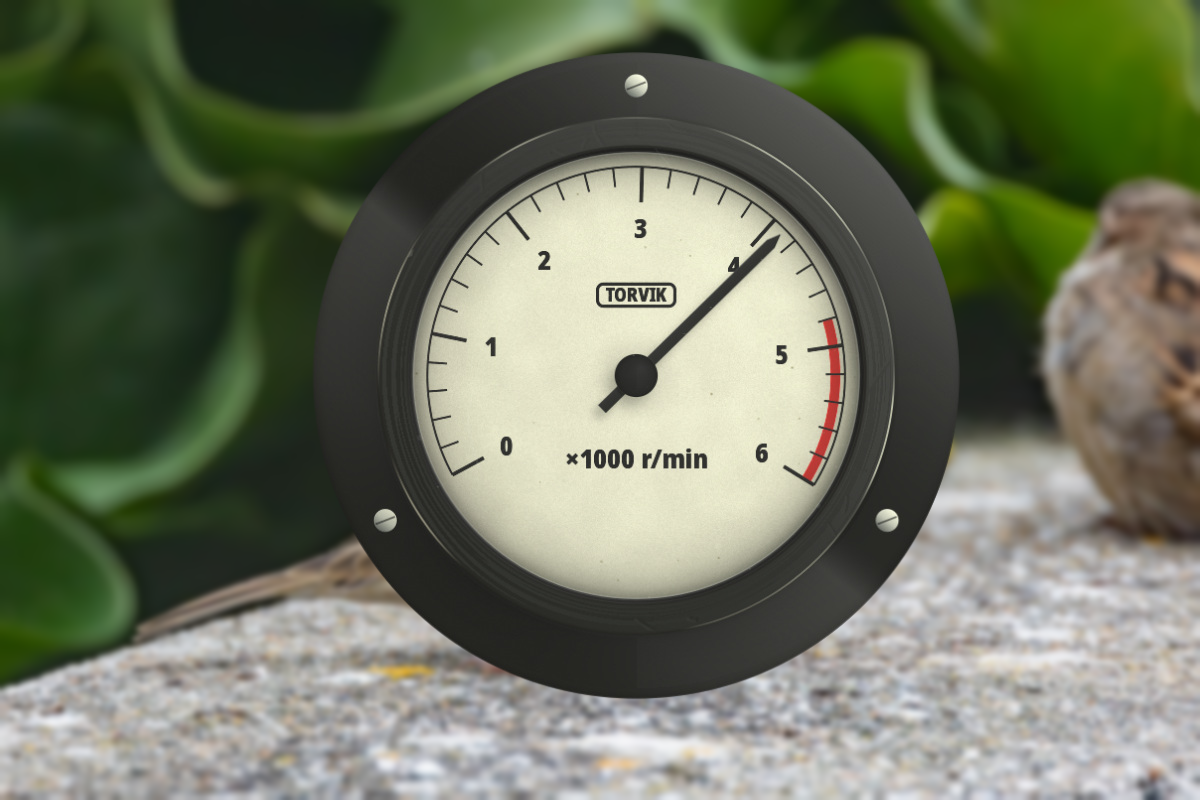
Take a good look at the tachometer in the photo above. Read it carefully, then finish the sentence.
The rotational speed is 4100 rpm
